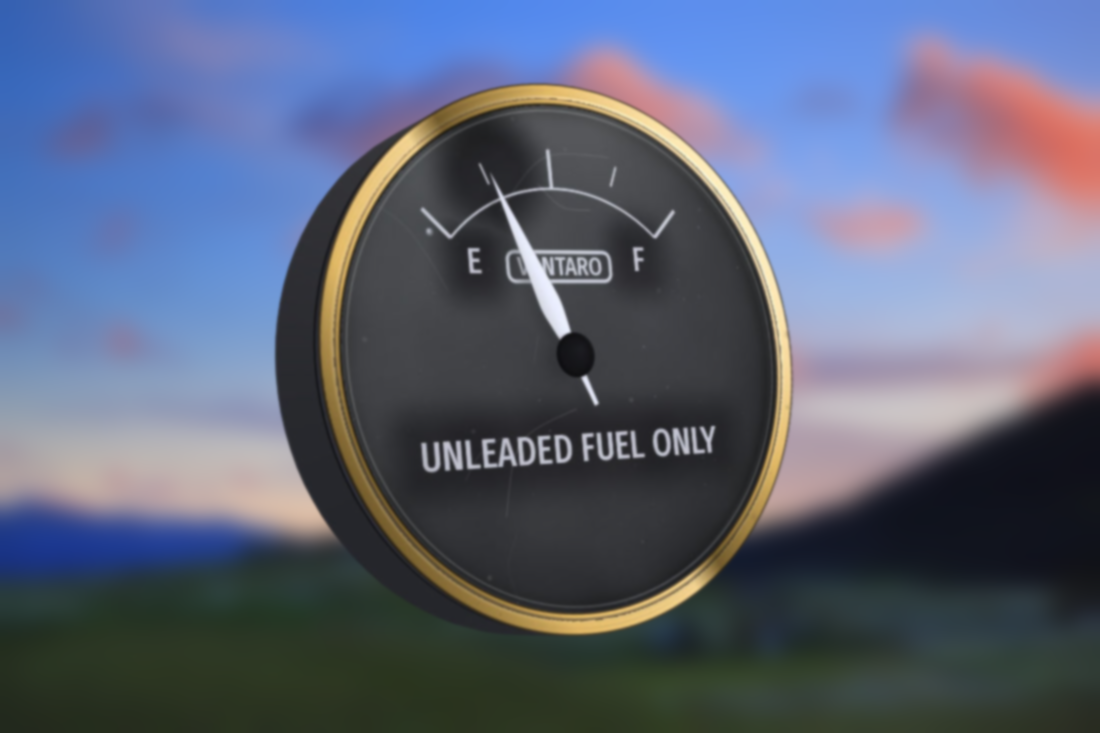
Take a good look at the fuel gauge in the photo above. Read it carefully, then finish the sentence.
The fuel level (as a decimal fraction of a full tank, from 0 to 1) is 0.25
